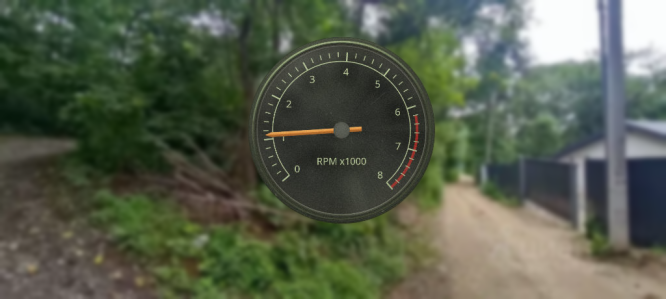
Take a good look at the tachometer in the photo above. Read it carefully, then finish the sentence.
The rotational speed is 1100 rpm
